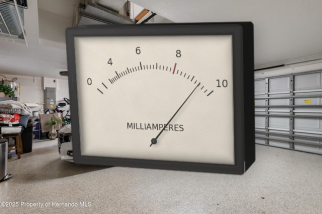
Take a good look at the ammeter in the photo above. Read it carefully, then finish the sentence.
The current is 9.4 mA
